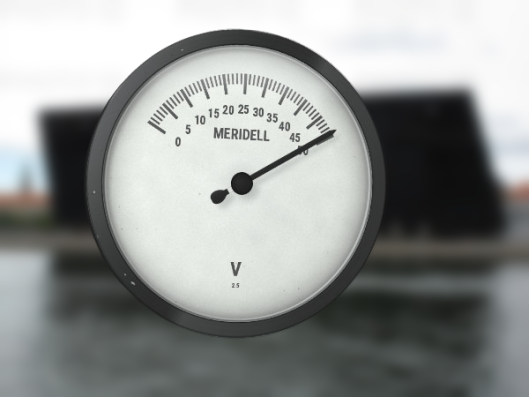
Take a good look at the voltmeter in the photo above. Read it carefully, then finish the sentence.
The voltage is 49 V
